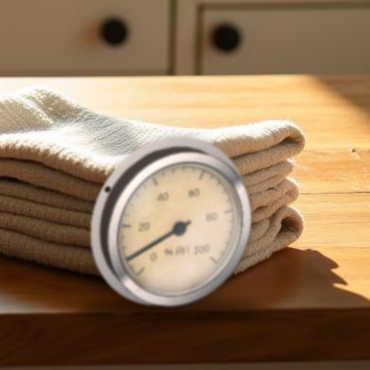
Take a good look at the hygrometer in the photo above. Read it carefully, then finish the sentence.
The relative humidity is 8 %
